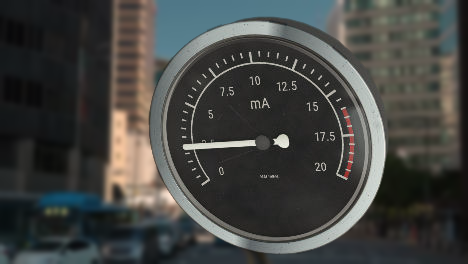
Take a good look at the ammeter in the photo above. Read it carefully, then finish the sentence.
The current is 2.5 mA
